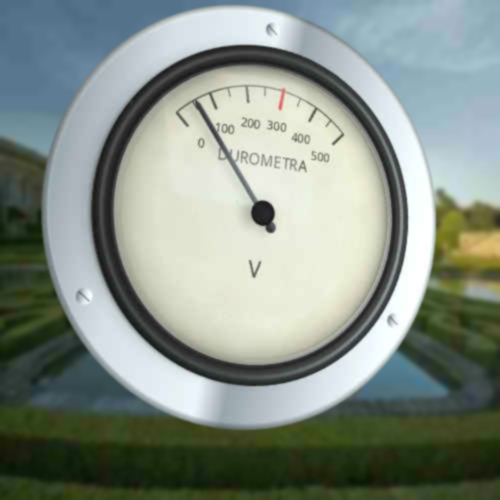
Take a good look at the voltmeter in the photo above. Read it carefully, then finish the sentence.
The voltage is 50 V
